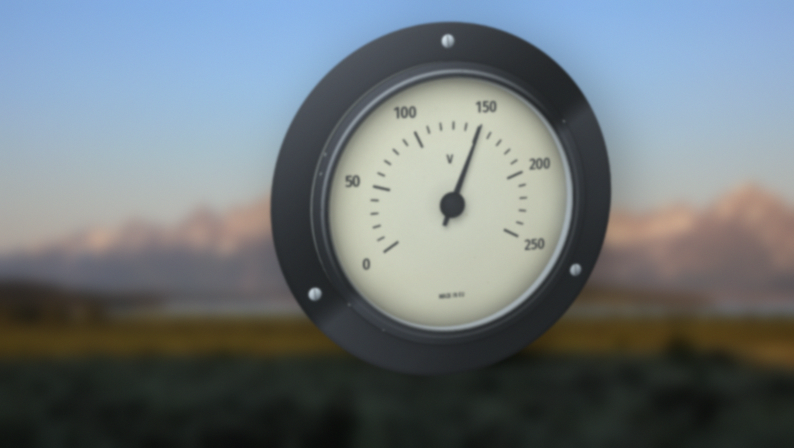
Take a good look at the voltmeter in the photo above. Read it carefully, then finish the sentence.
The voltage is 150 V
